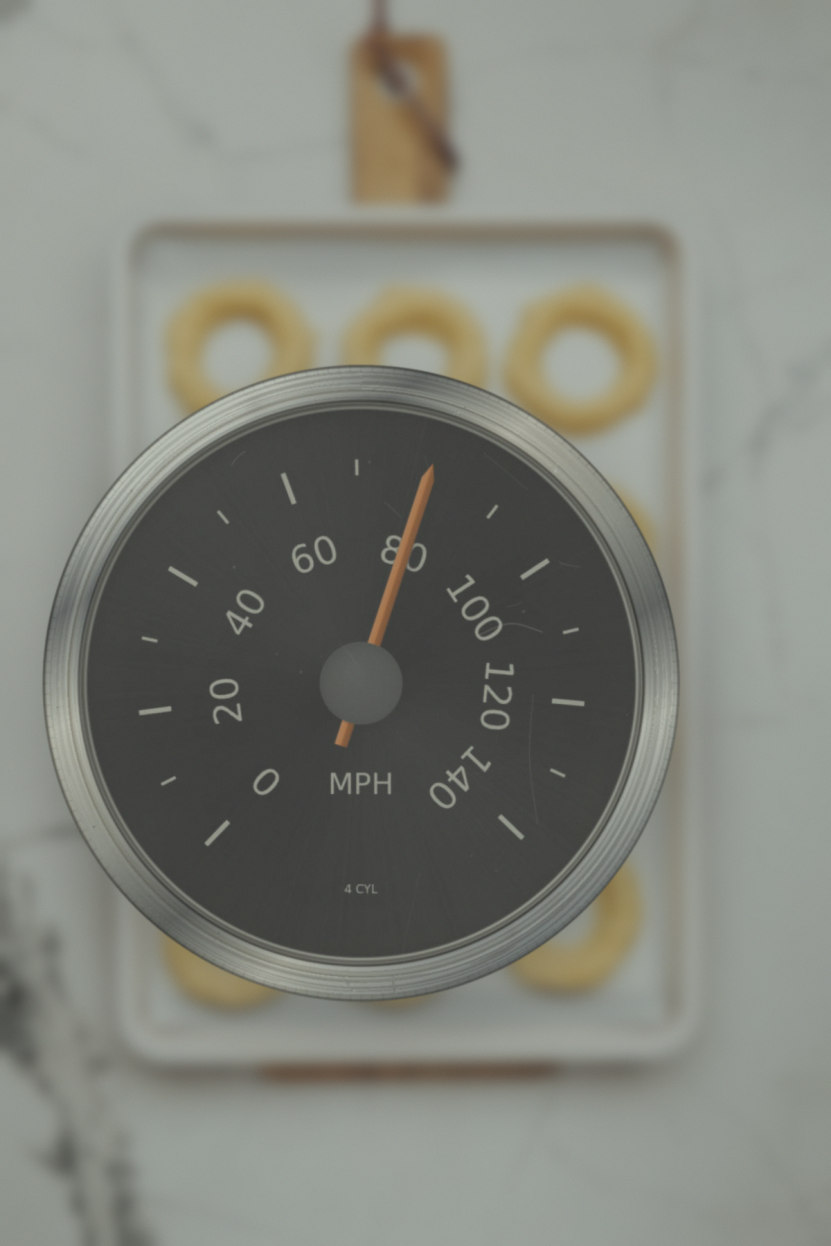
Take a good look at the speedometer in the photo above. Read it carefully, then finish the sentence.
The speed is 80 mph
